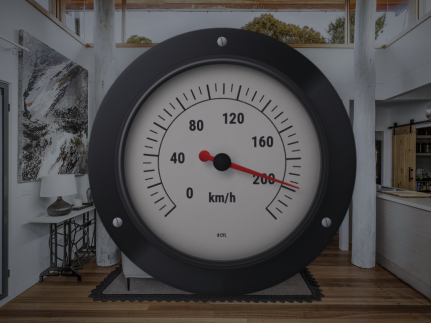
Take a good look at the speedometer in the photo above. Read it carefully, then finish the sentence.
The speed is 197.5 km/h
